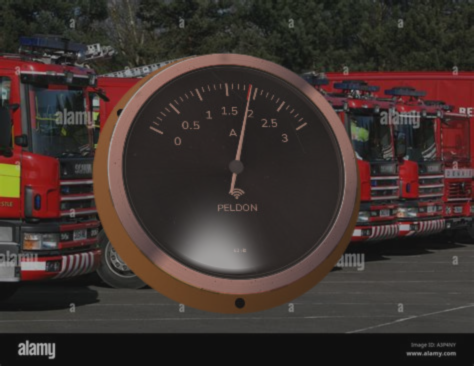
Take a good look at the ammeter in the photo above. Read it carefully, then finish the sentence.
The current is 1.9 A
